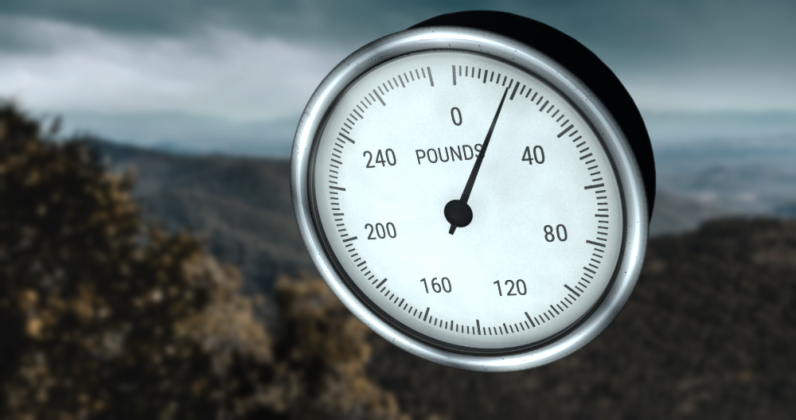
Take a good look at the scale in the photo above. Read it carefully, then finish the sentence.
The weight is 18 lb
